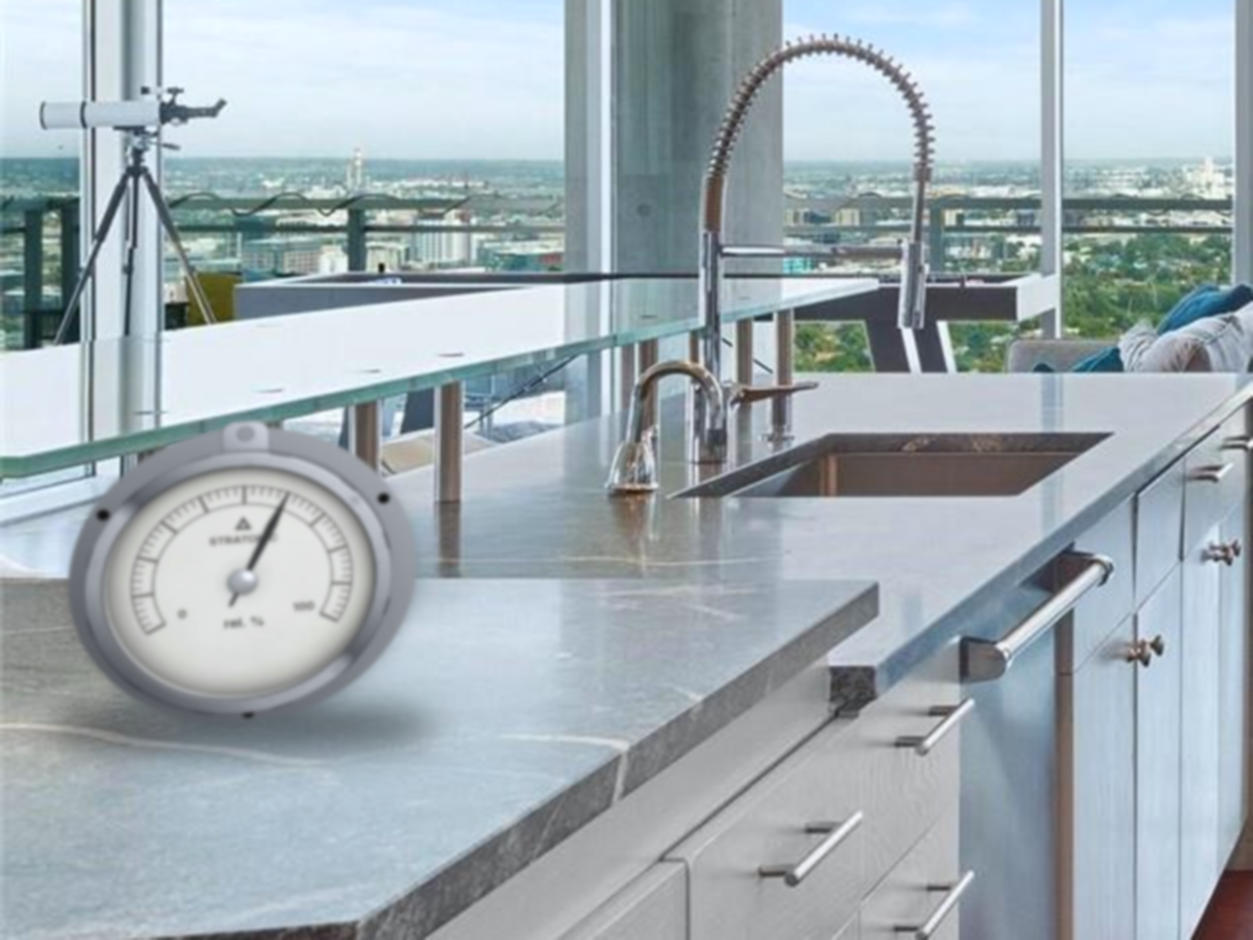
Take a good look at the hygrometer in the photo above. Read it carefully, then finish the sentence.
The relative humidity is 60 %
